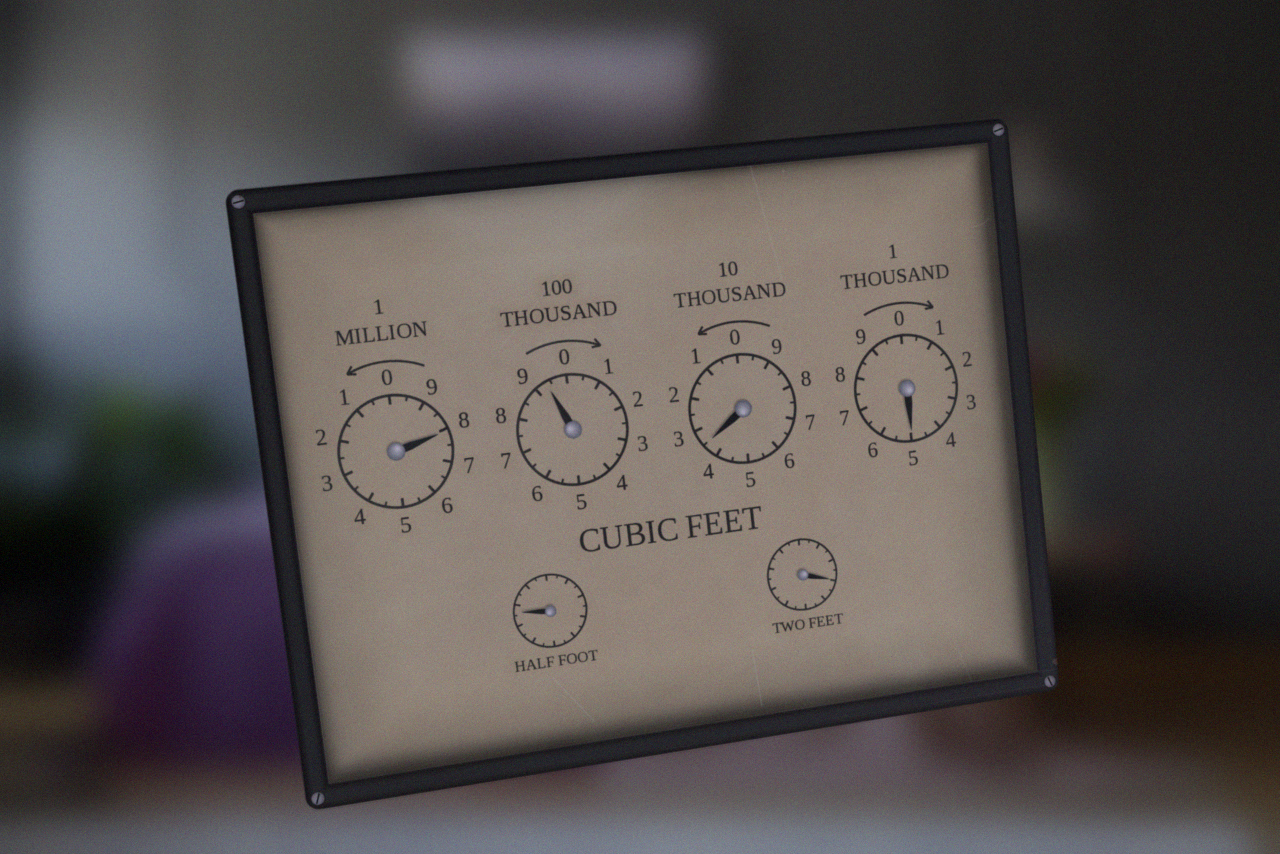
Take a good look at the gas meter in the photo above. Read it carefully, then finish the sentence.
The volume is 793500 ft³
